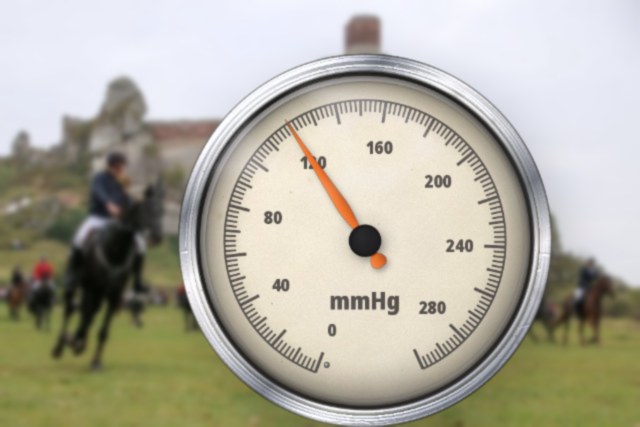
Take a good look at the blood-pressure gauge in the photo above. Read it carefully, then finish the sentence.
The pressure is 120 mmHg
